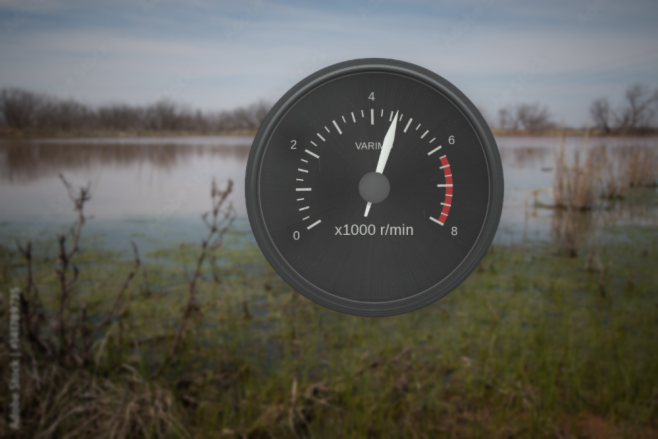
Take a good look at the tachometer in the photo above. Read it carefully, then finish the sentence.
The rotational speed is 4625 rpm
